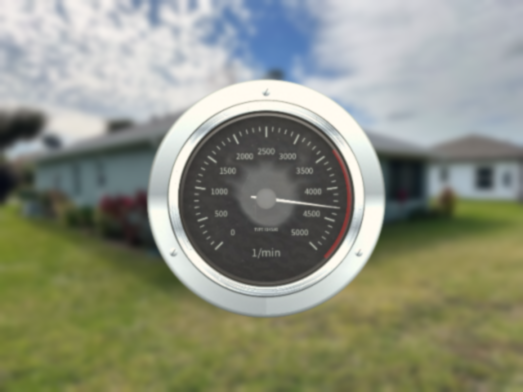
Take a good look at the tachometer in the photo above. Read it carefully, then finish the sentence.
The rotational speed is 4300 rpm
